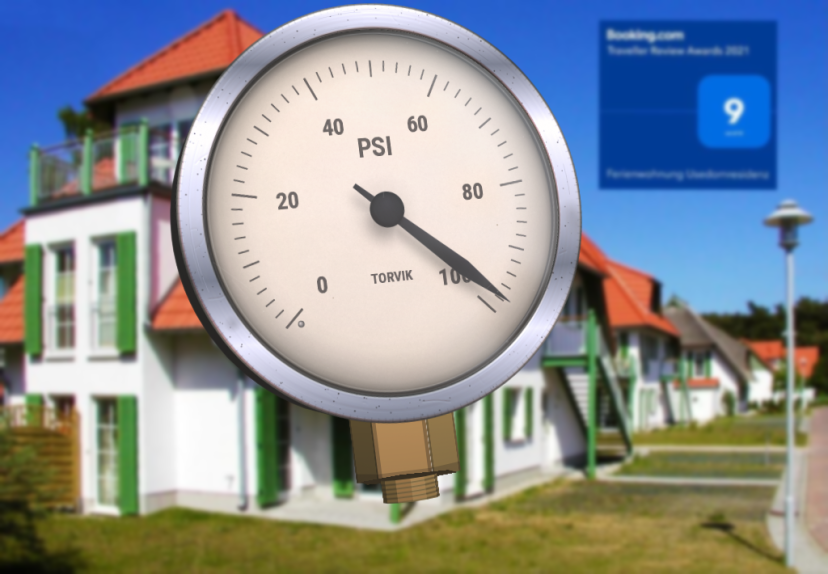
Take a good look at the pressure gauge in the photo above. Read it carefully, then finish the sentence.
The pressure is 98 psi
